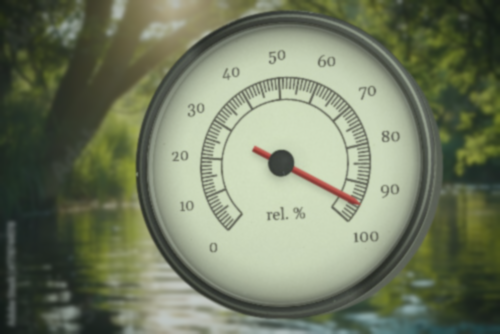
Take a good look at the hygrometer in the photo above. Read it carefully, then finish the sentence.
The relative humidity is 95 %
